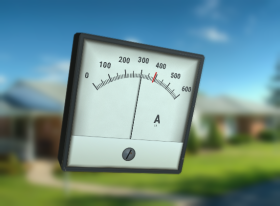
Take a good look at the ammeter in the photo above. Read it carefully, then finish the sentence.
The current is 300 A
